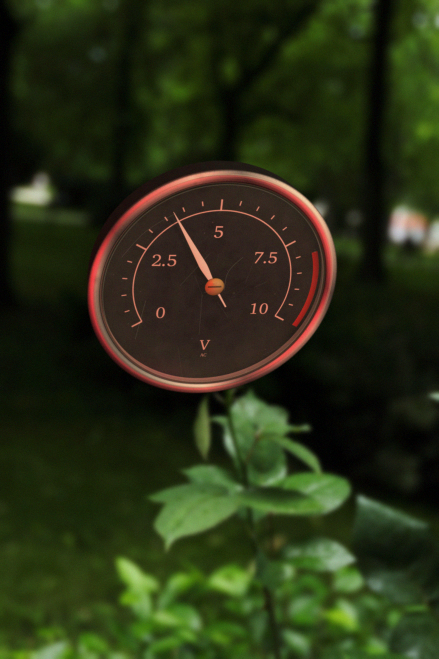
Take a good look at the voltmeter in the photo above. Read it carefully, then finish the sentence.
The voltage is 3.75 V
